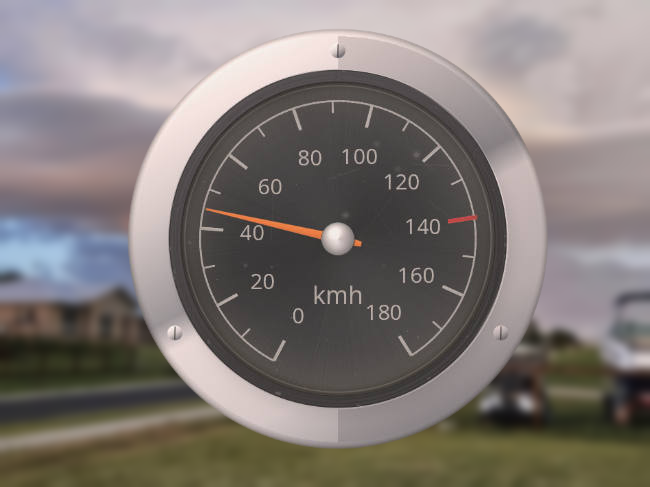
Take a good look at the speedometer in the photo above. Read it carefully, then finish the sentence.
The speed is 45 km/h
